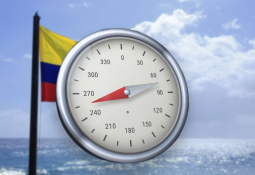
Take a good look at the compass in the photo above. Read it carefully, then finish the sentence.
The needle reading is 255 °
